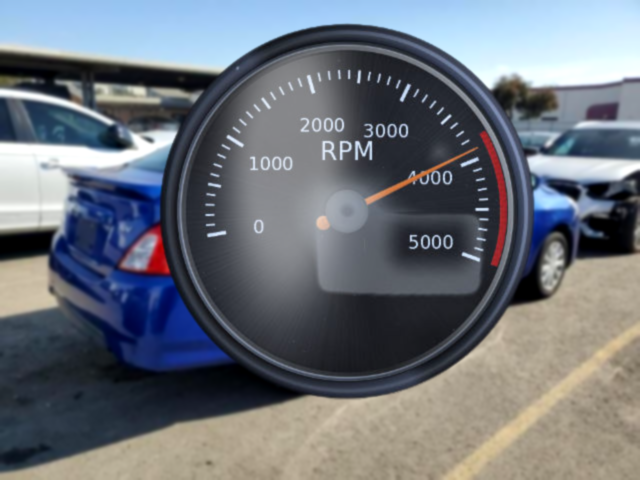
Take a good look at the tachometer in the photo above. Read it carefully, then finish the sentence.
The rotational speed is 3900 rpm
